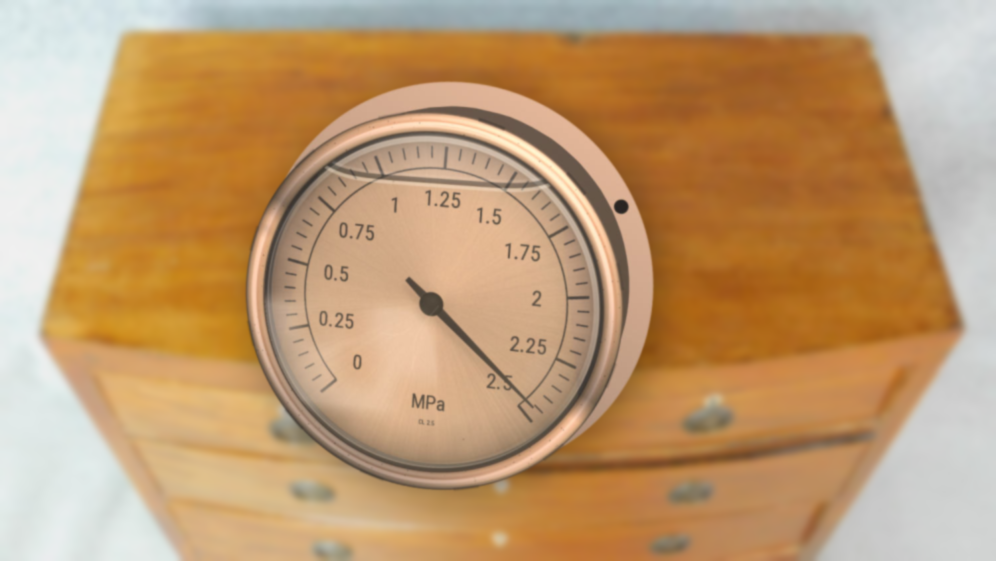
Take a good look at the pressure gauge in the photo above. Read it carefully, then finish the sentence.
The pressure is 2.45 MPa
